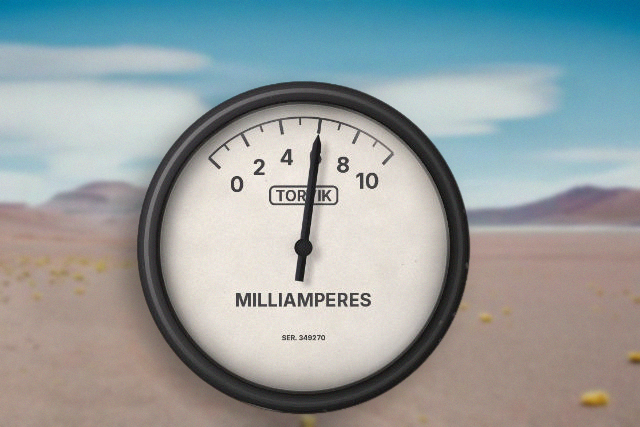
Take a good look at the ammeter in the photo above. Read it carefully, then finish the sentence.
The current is 6 mA
